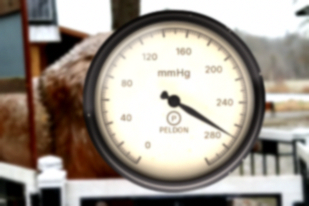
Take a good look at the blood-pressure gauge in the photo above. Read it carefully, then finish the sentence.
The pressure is 270 mmHg
